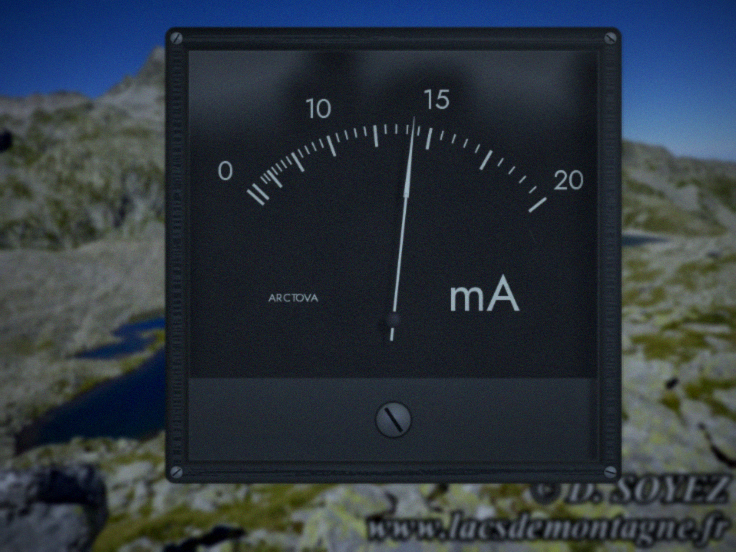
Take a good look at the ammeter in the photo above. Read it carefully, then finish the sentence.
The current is 14.25 mA
